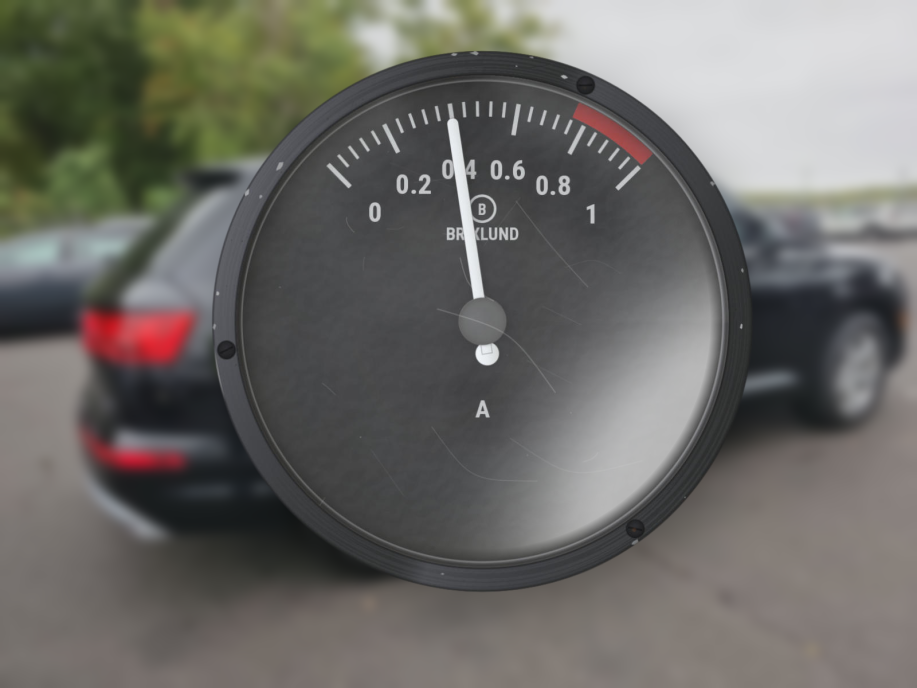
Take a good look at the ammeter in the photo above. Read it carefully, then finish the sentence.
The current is 0.4 A
